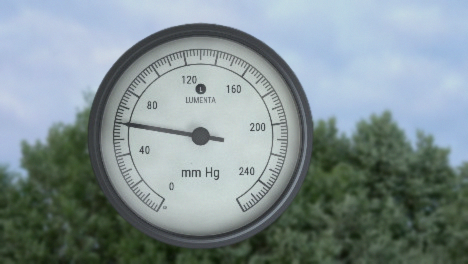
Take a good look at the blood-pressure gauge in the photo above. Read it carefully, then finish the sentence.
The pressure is 60 mmHg
